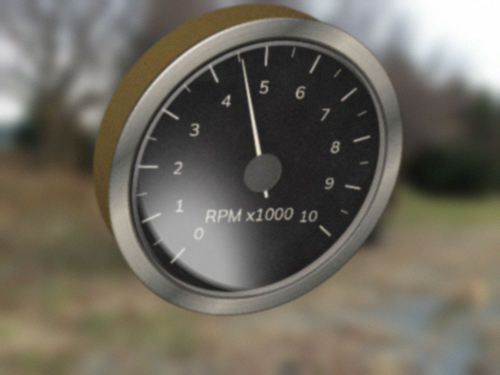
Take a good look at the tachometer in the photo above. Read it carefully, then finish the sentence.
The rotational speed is 4500 rpm
